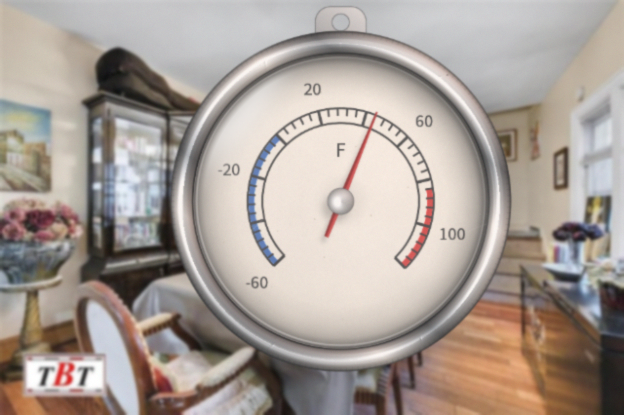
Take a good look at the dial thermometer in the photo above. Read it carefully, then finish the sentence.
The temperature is 44 °F
